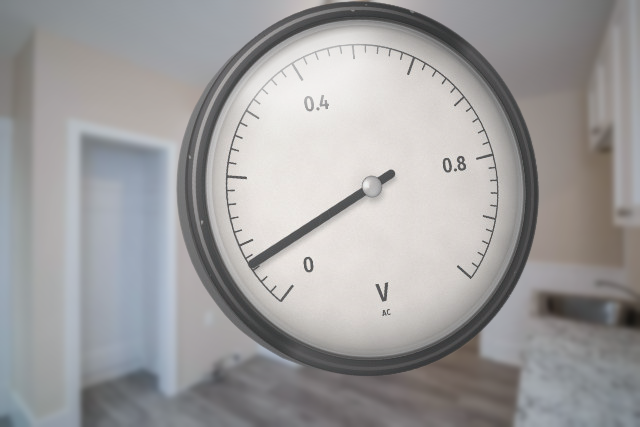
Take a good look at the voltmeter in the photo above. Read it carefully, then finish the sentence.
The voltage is 0.07 V
